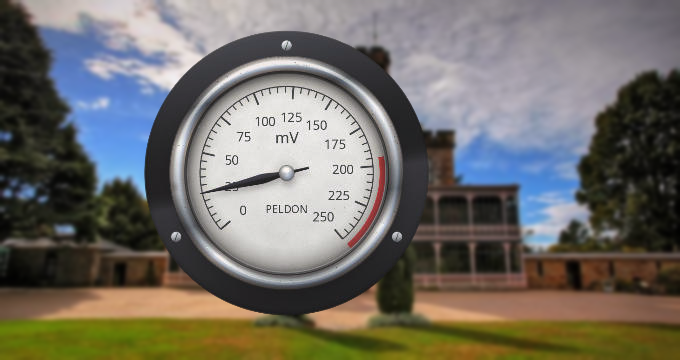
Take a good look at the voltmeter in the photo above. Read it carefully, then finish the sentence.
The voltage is 25 mV
